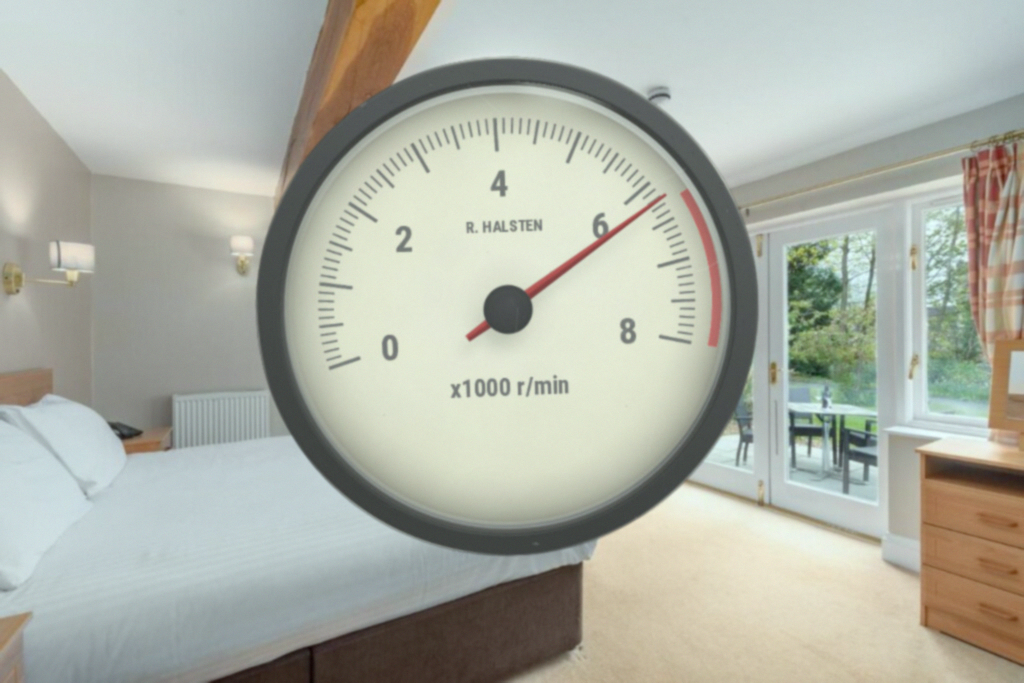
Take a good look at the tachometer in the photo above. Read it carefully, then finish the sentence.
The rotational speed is 6200 rpm
